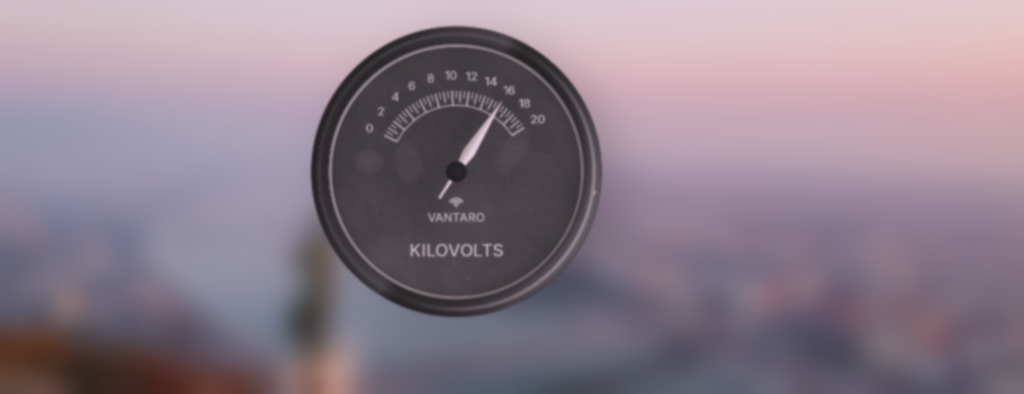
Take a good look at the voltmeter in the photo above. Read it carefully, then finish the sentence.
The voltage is 16 kV
